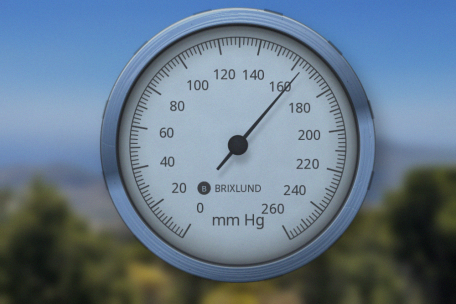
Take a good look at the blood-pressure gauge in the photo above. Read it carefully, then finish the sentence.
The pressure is 164 mmHg
